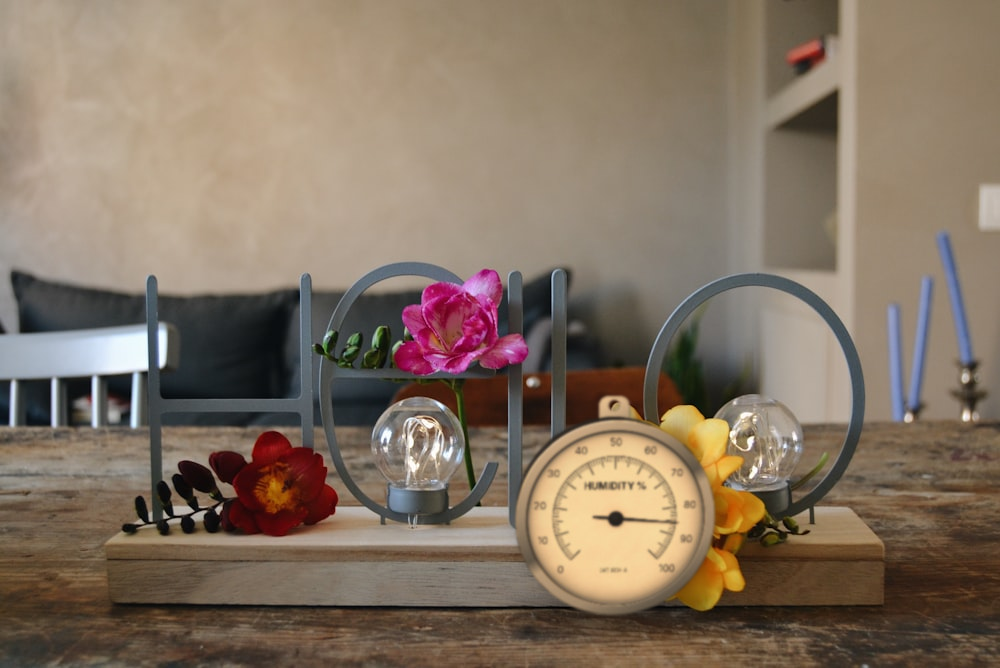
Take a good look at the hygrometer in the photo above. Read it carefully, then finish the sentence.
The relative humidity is 85 %
